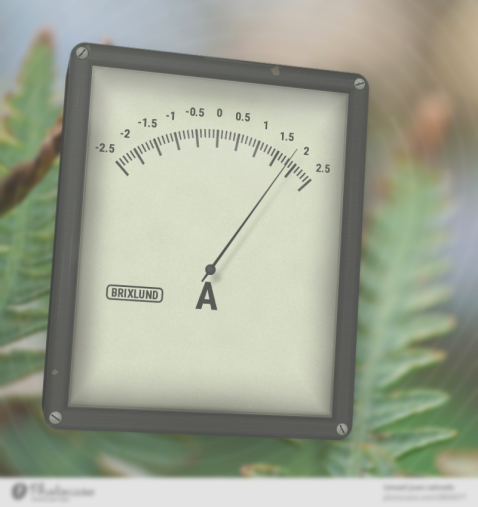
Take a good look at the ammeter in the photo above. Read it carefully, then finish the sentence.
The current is 1.8 A
